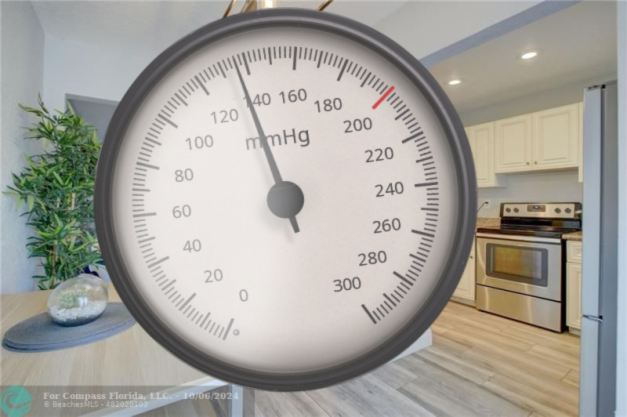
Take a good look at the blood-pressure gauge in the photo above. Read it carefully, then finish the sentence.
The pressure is 136 mmHg
